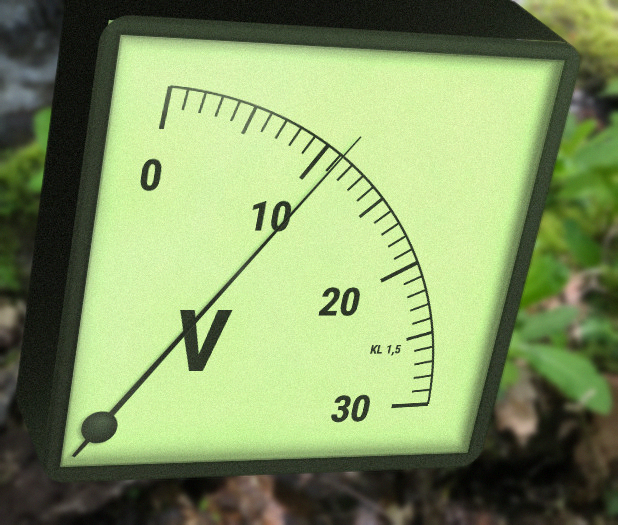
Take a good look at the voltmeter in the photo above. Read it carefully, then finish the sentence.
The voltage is 11 V
